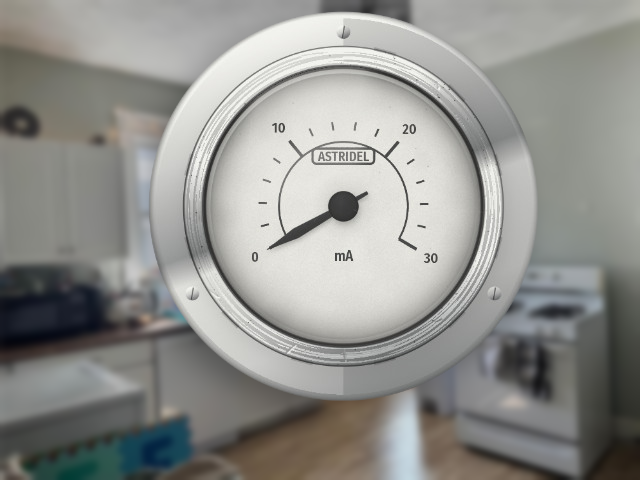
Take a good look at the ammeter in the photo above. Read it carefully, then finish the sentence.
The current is 0 mA
